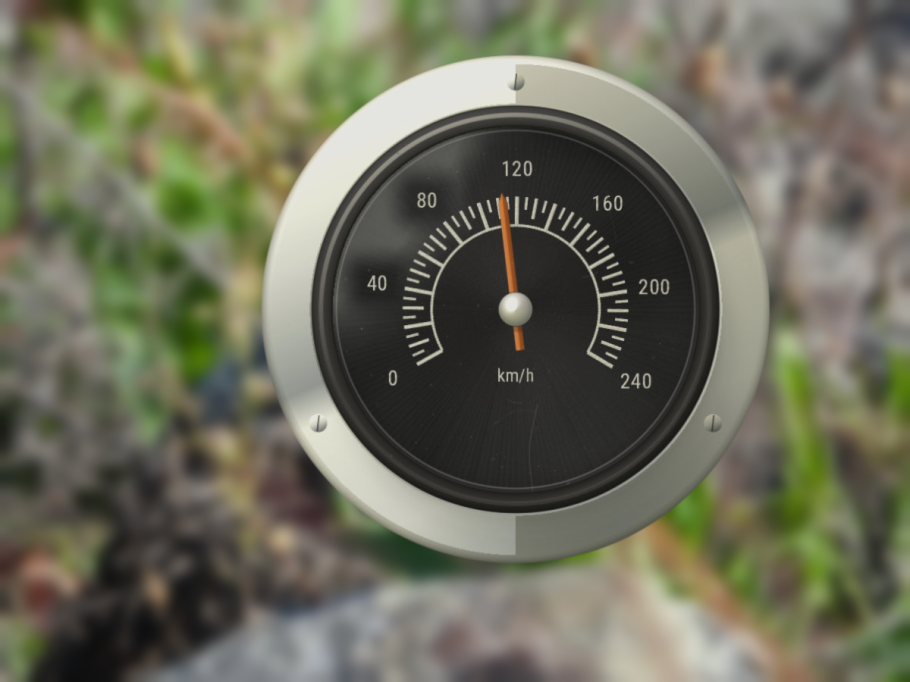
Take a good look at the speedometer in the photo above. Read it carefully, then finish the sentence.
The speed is 112.5 km/h
